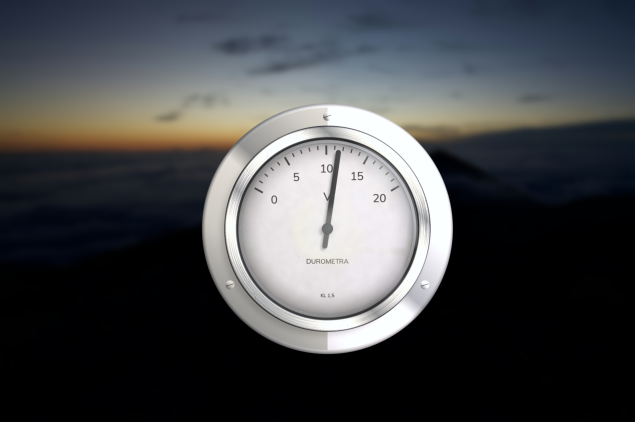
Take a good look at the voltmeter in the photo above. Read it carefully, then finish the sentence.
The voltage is 11.5 V
